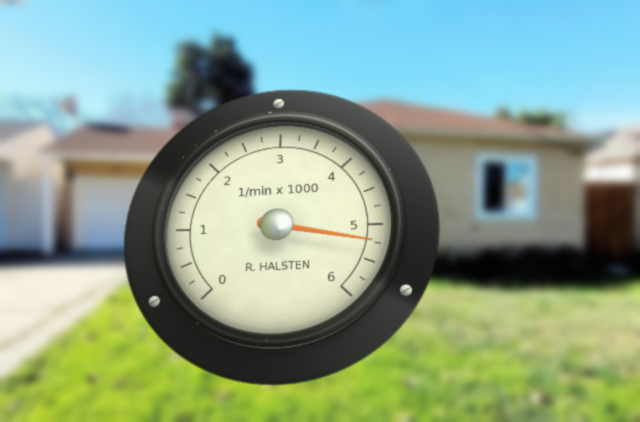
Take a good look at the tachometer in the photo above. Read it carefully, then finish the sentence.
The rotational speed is 5250 rpm
